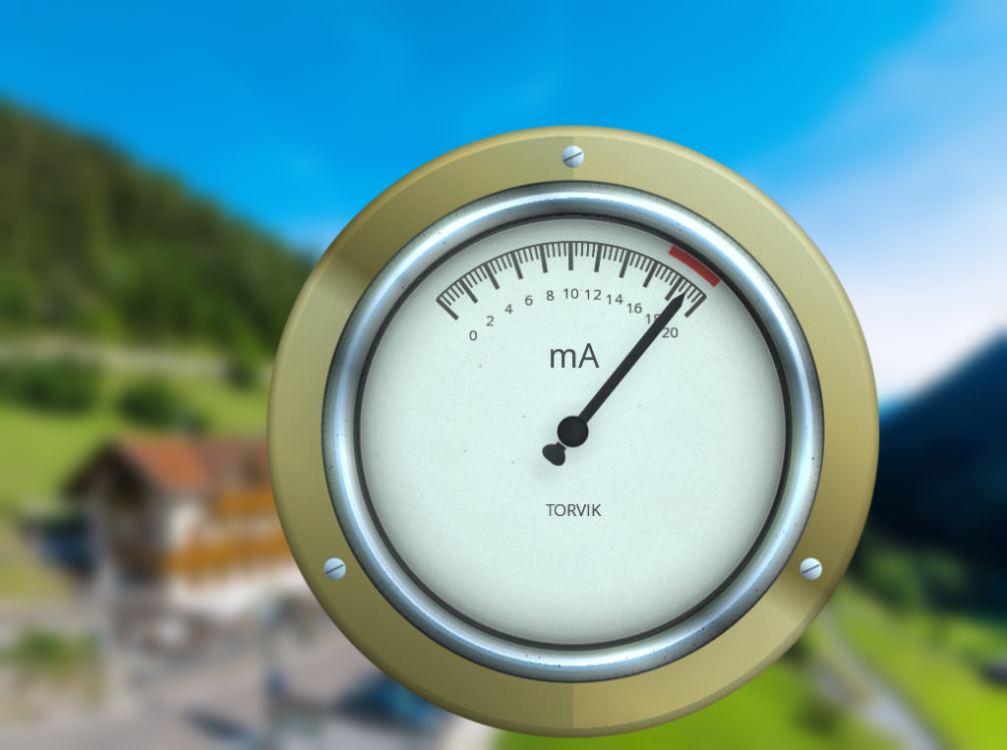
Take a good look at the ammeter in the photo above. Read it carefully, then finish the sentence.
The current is 18.8 mA
